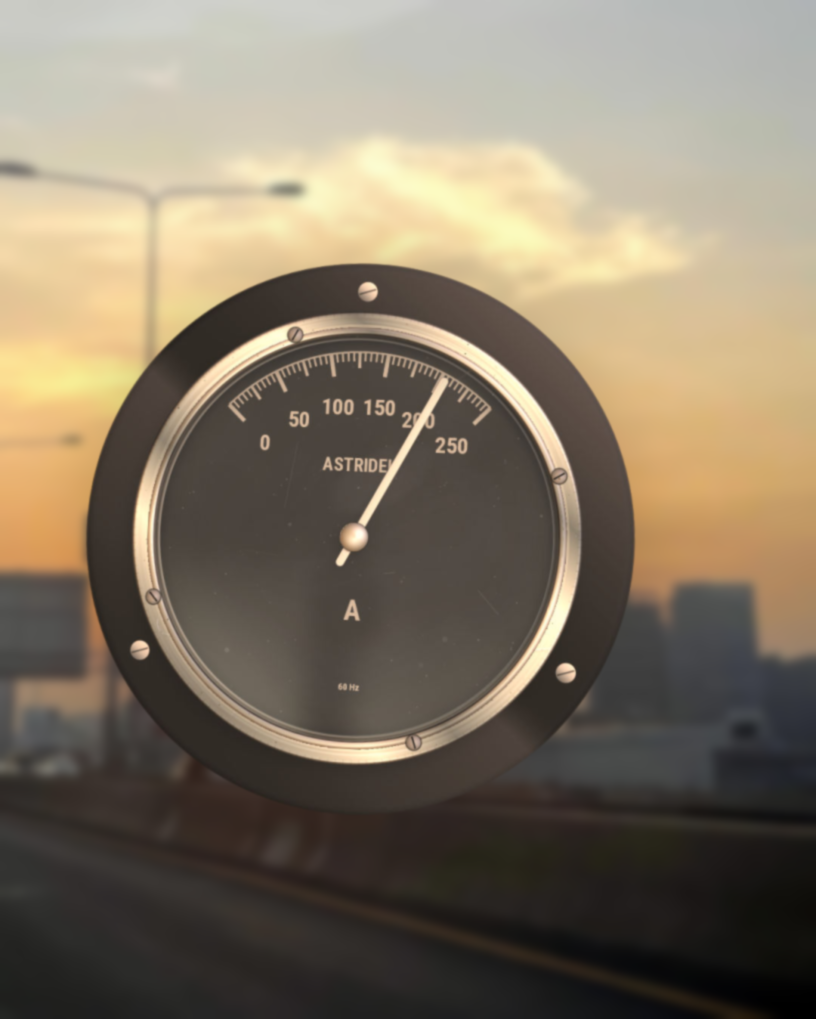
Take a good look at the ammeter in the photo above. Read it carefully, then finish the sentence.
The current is 205 A
